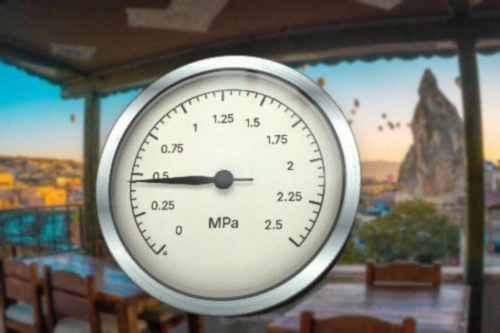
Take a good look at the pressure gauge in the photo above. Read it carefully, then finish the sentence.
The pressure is 0.45 MPa
